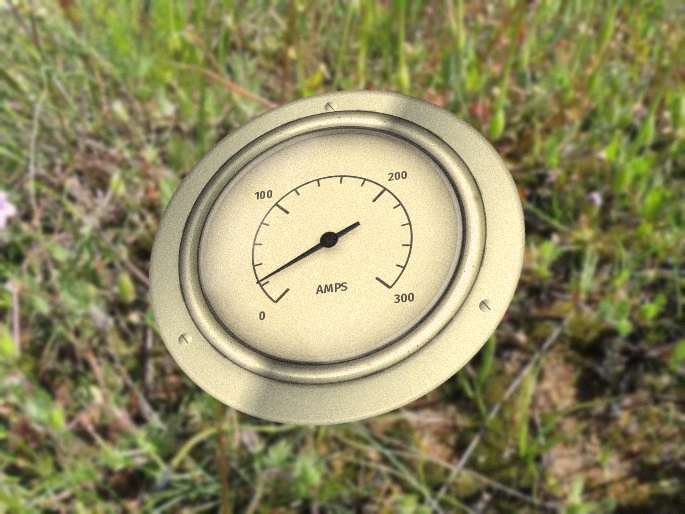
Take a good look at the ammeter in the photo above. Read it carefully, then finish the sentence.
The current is 20 A
